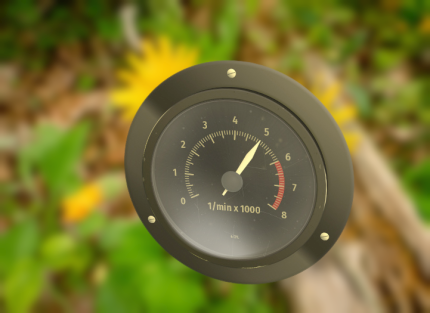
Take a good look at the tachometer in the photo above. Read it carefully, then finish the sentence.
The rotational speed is 5000 rpm
